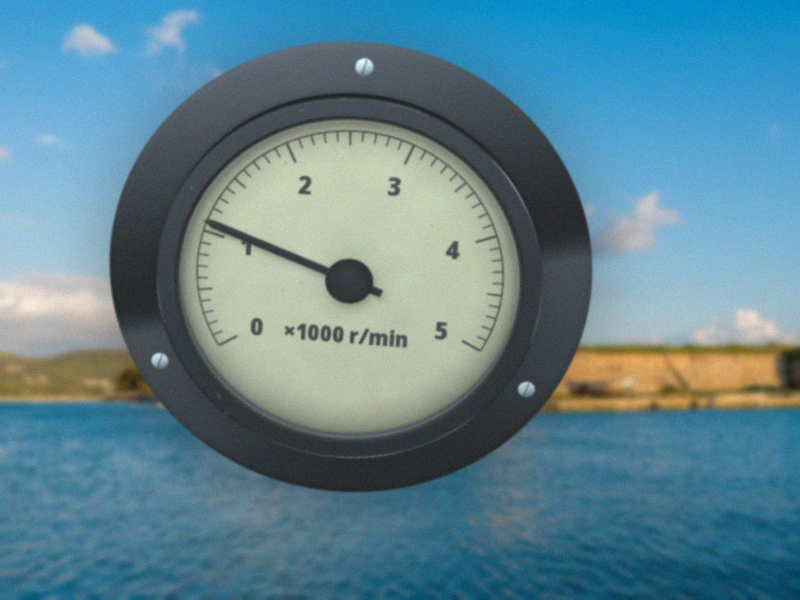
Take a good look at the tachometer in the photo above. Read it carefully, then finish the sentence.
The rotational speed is 1100 rpm
